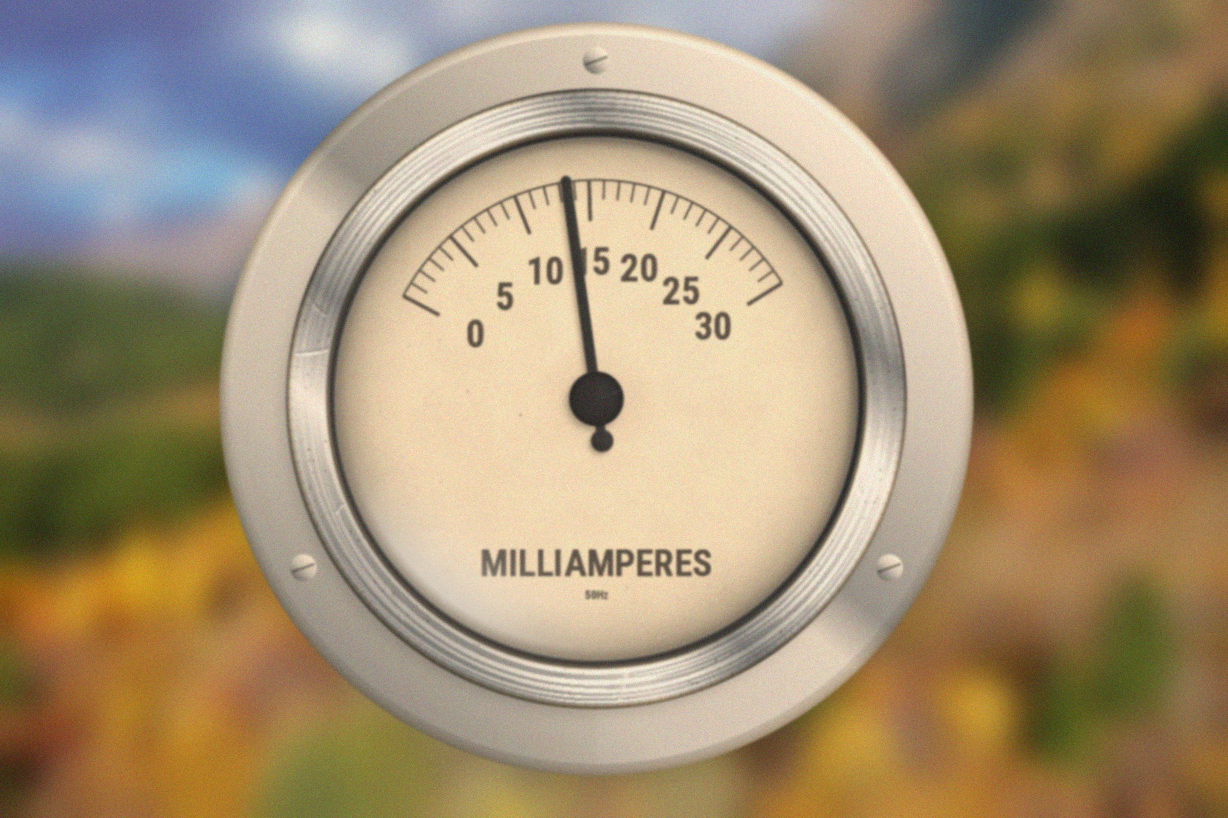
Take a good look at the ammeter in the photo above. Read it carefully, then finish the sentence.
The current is 13.5 mA
